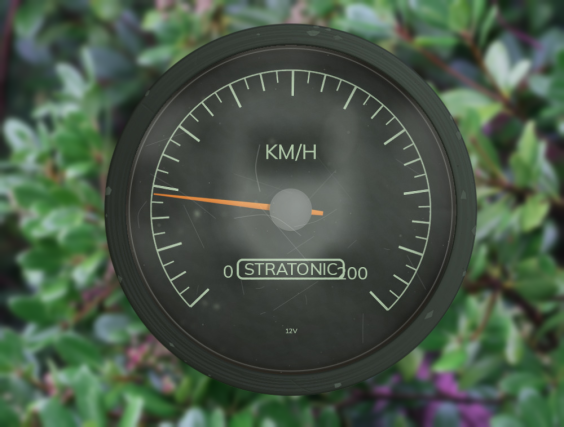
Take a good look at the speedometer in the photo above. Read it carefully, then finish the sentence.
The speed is 37.5 km/h
